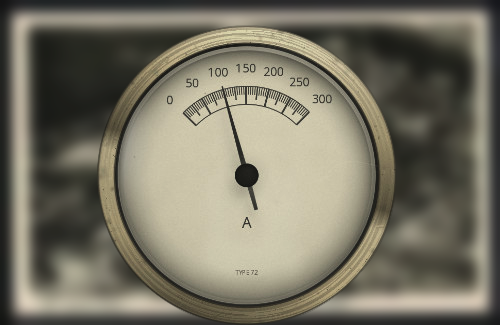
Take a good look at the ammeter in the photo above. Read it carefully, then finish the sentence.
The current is 100 A
